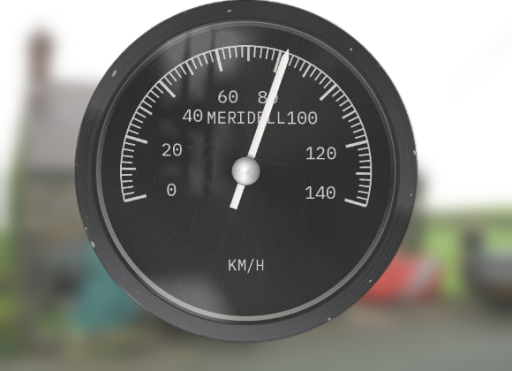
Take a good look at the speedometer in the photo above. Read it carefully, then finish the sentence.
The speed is 82 km/h
